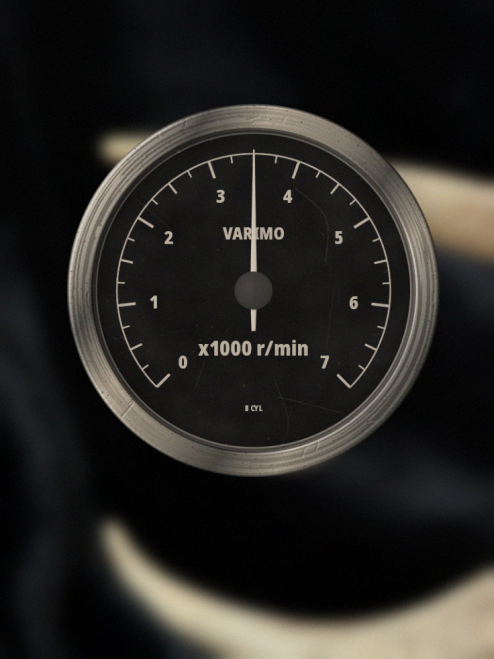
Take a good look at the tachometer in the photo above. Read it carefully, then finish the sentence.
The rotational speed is 3500 rpm
